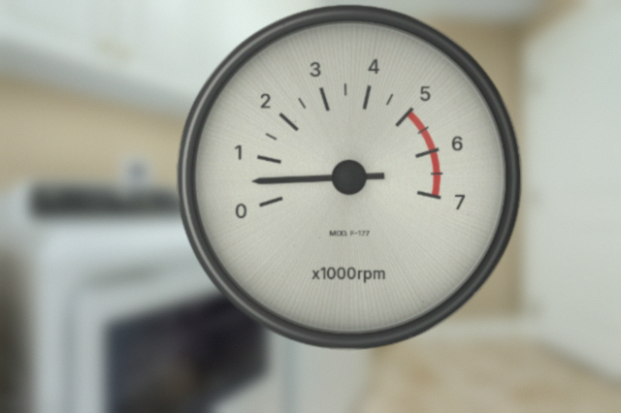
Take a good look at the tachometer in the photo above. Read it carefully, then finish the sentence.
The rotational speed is 500 rpm
